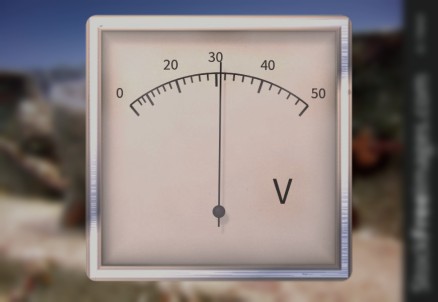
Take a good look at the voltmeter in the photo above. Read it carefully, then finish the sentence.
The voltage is 31 V
